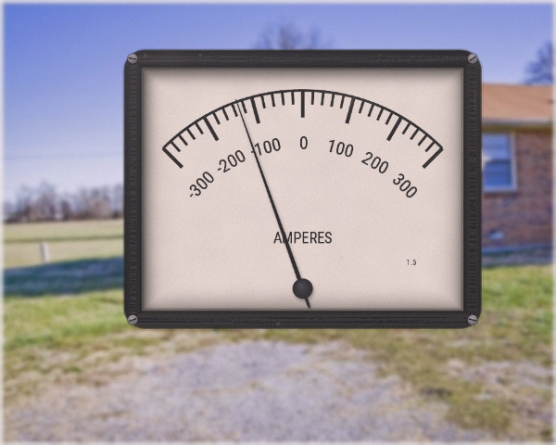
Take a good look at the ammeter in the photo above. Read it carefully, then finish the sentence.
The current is -130 A
